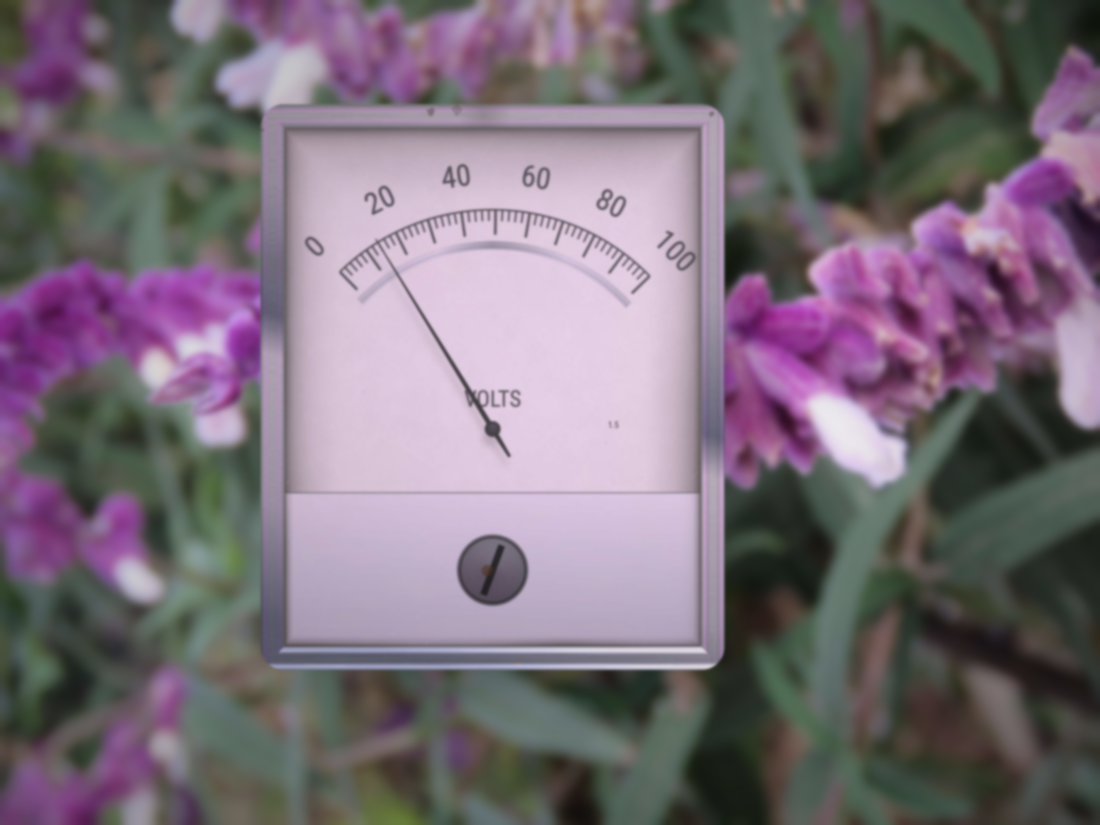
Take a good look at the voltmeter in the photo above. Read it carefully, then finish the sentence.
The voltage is 14 V
